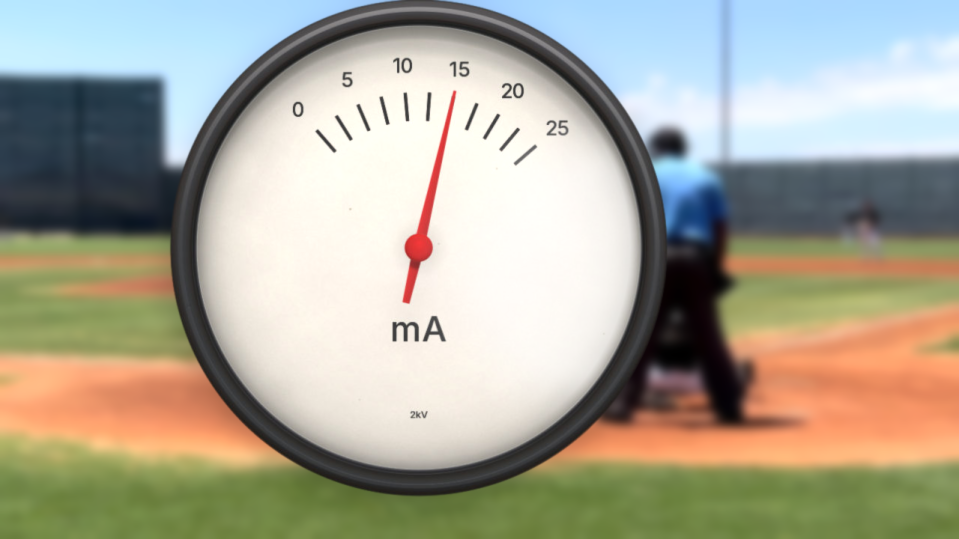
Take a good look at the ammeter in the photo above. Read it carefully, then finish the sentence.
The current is 15 mA
